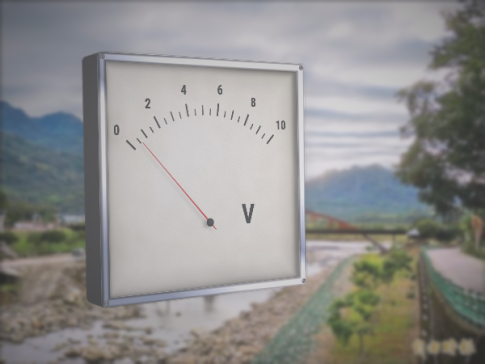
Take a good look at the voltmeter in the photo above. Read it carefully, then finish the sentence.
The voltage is 0.5 V
